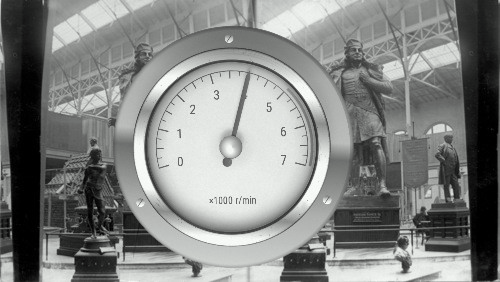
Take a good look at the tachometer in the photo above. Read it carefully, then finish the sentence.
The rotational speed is 4000 rpm
